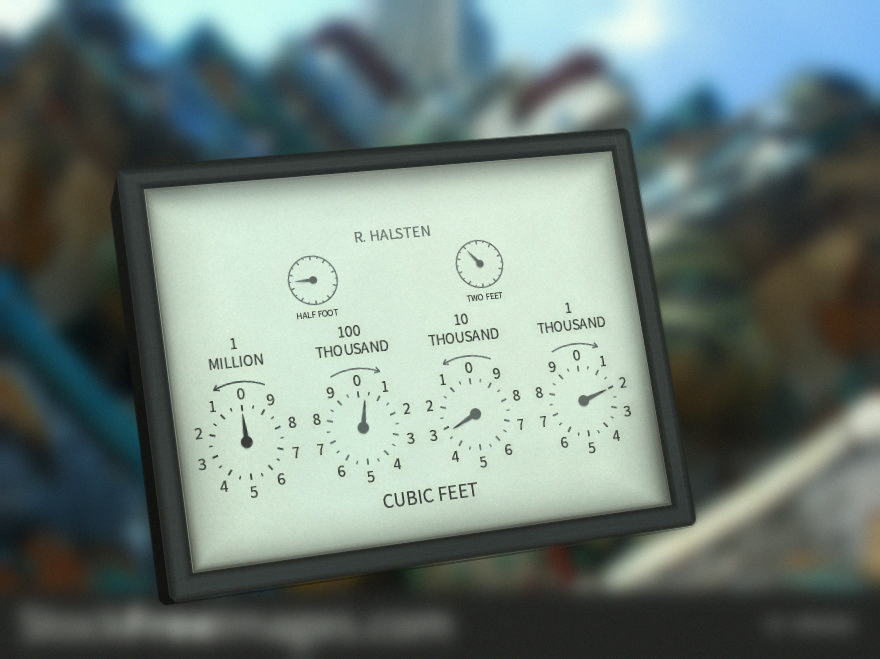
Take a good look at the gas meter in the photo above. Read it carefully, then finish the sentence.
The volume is 3200 ft³
